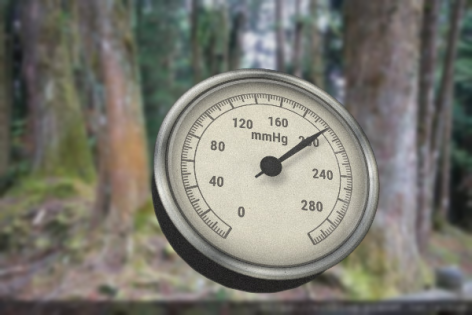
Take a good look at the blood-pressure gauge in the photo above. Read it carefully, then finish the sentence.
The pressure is 200 mmHg
